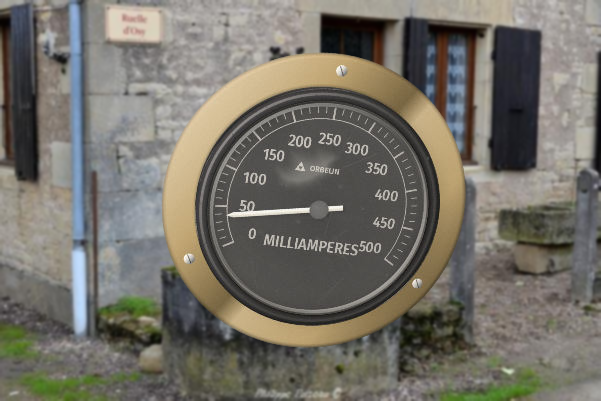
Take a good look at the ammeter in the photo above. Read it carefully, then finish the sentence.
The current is 40 mA
